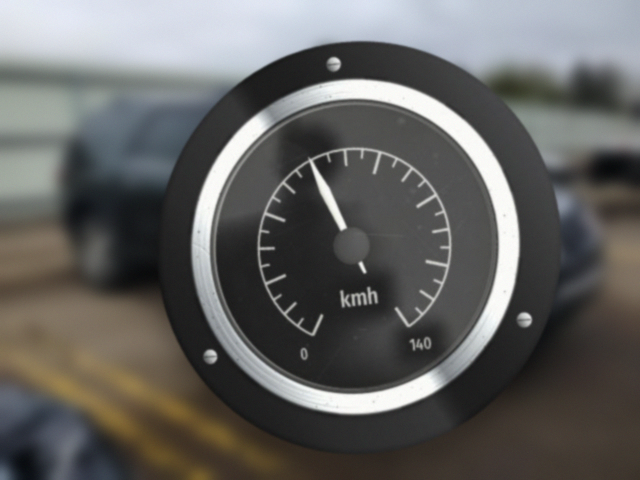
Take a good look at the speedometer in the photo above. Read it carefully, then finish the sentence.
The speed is 60 km/h
